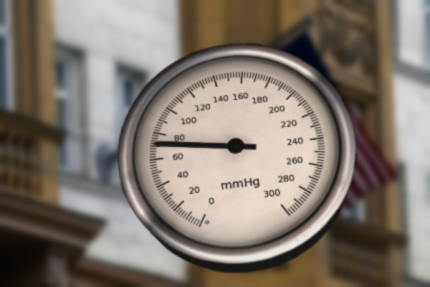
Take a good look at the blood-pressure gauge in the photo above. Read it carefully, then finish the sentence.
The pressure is 70 mmHg
